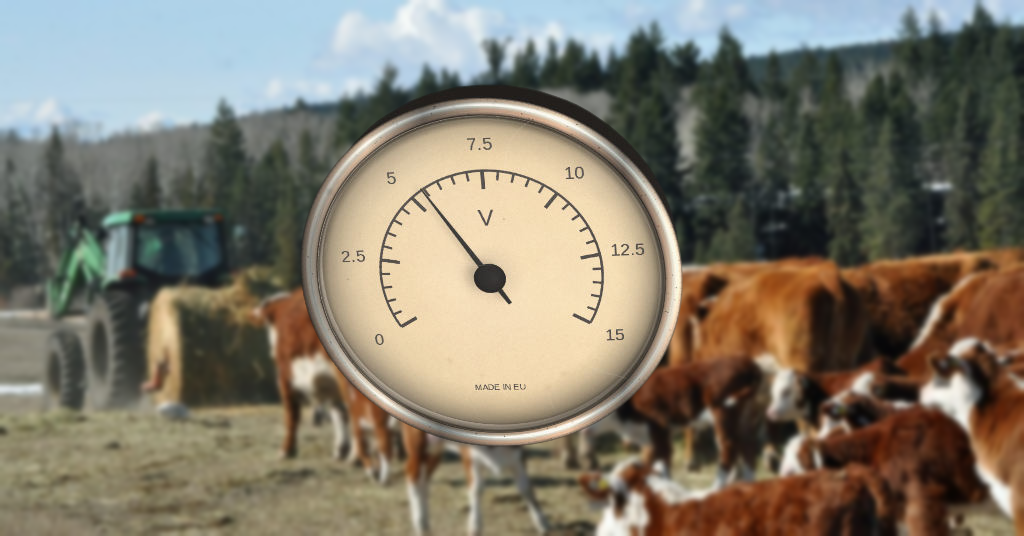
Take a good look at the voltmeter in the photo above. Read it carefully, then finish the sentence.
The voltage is 5.5 V
